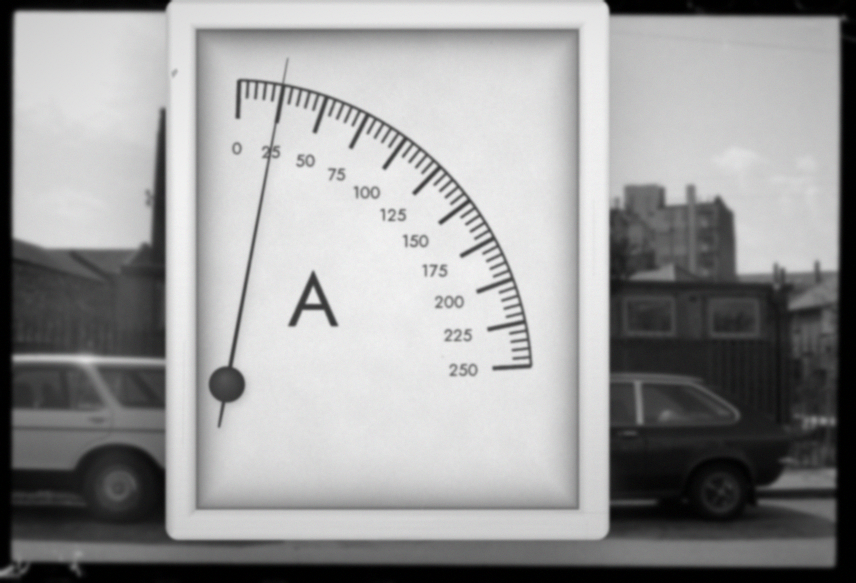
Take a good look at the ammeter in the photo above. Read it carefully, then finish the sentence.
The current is 25 A
